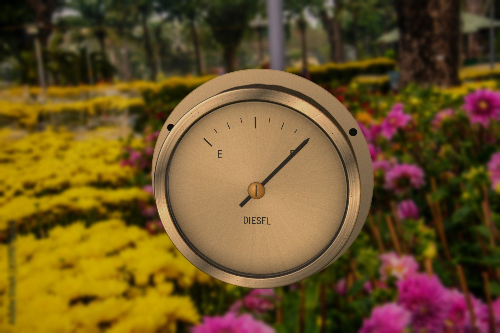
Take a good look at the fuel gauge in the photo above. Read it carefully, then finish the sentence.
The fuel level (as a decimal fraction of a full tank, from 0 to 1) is 1
